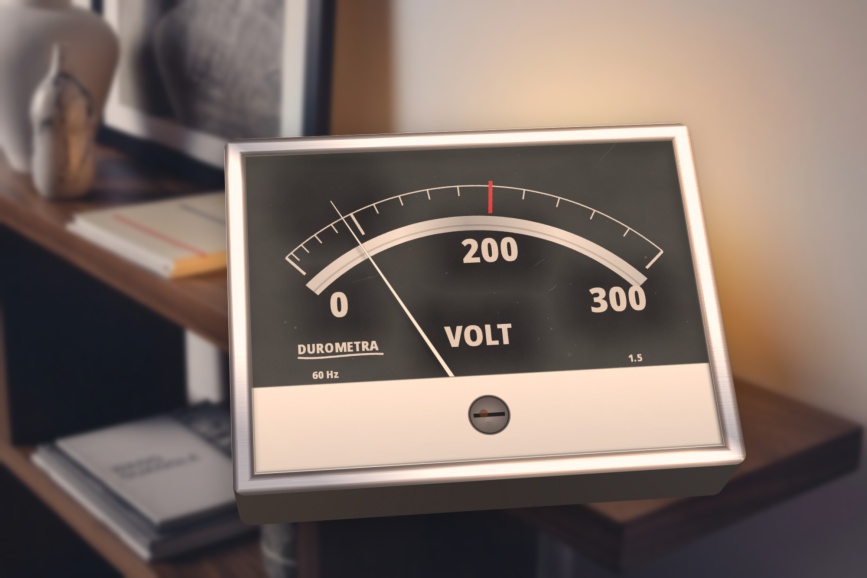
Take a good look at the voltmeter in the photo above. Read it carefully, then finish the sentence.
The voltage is 90 V
